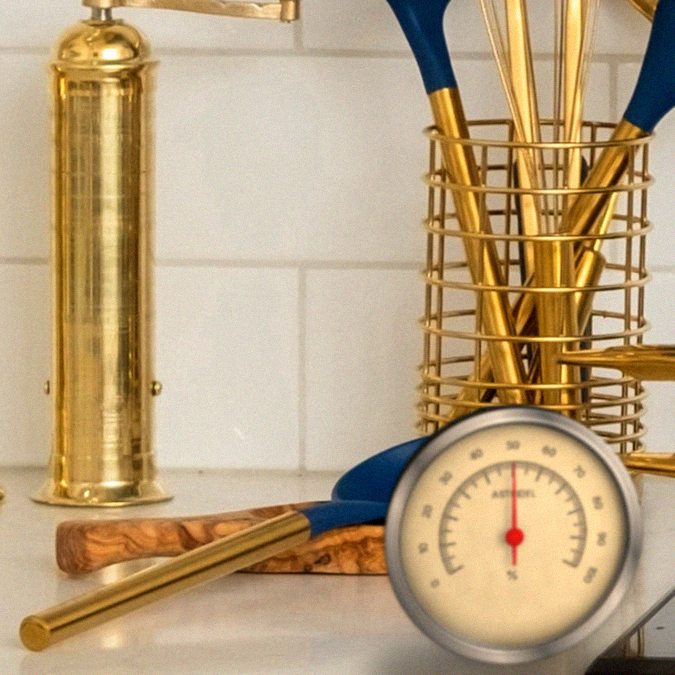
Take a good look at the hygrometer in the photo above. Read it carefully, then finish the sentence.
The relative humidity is 50 %
